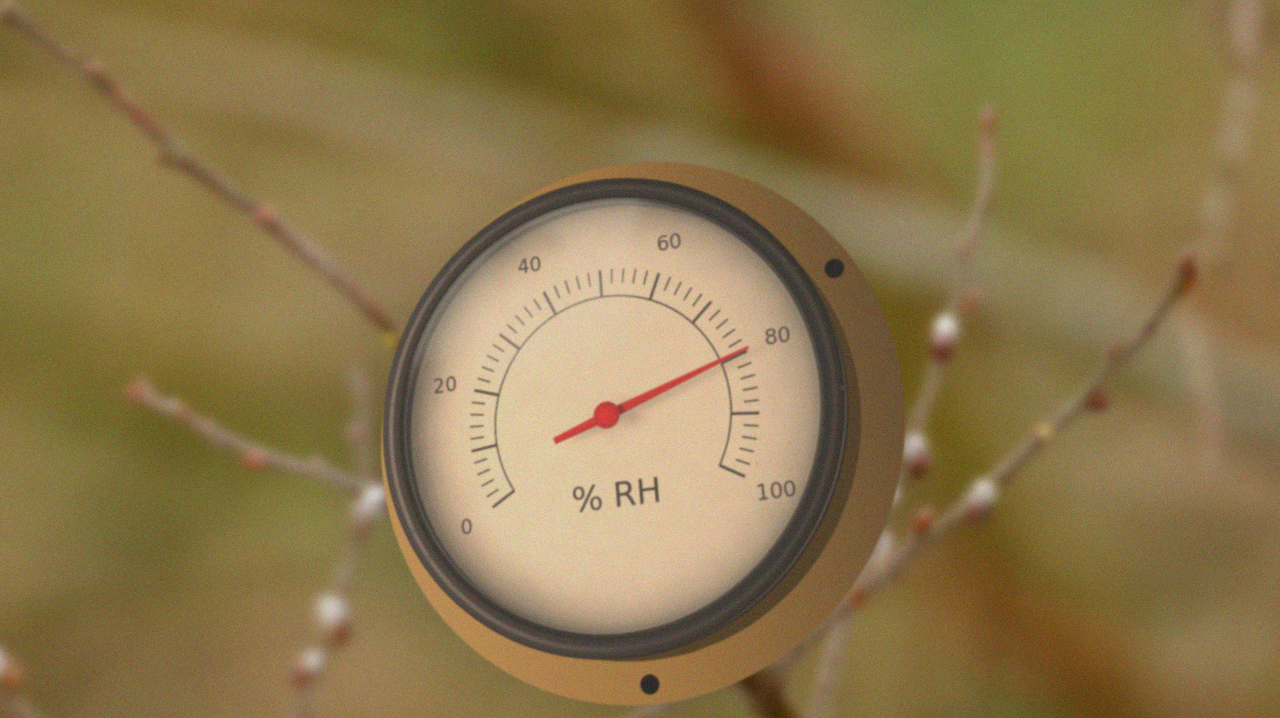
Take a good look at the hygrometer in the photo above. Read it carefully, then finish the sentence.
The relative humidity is 80 %
